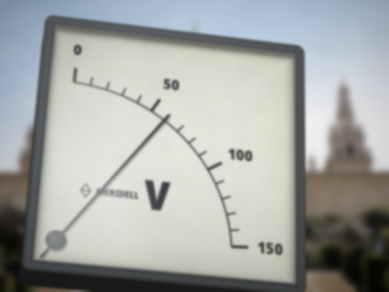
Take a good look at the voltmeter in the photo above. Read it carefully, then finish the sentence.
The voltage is 60 V
